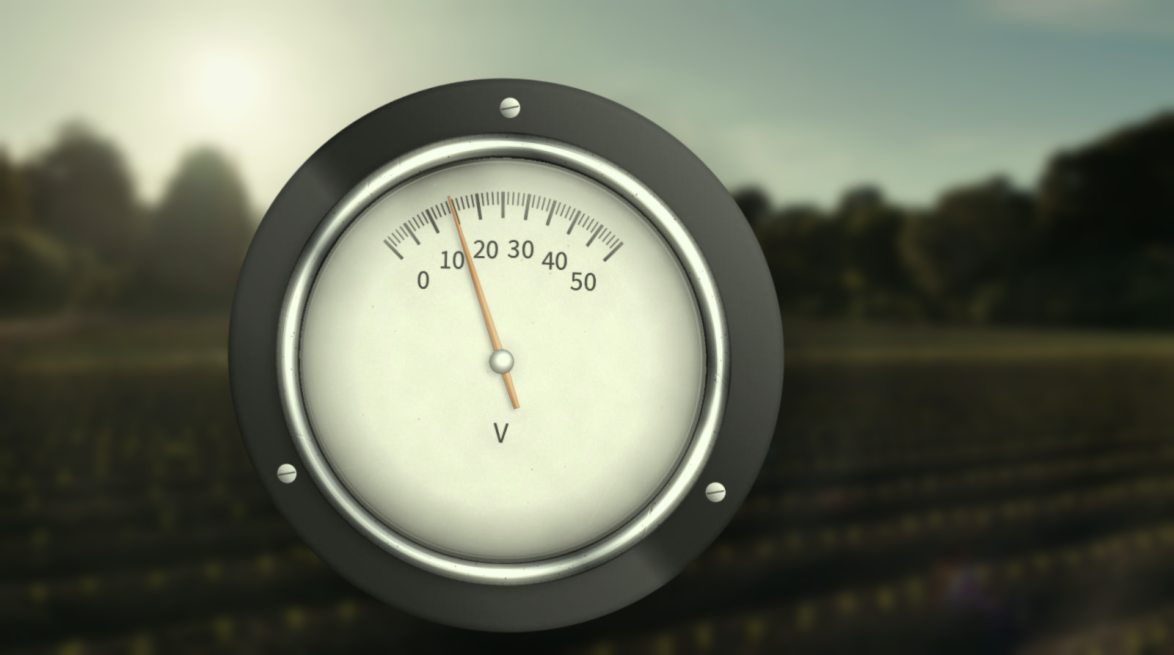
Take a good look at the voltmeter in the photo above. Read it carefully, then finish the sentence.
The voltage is 15 V
